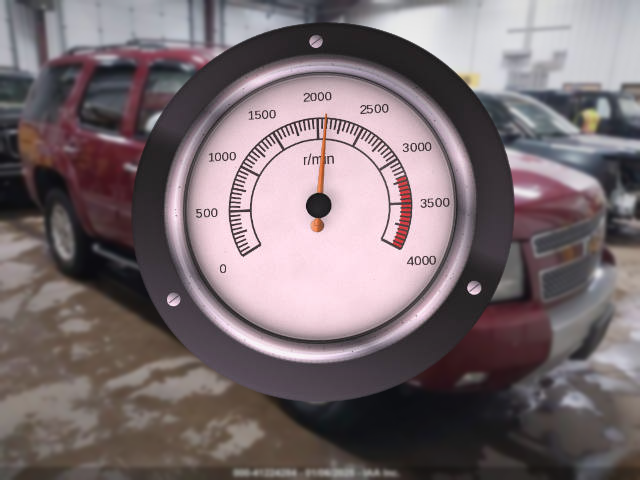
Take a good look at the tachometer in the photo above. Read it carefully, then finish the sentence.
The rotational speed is 2100 rpm
